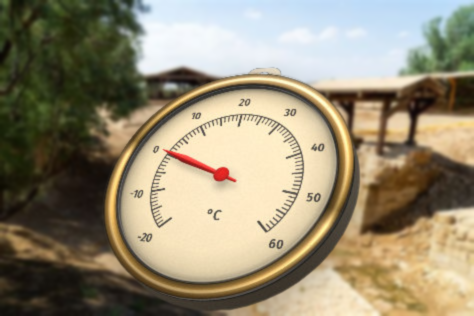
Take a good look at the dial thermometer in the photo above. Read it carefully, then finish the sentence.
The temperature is 0 °C
